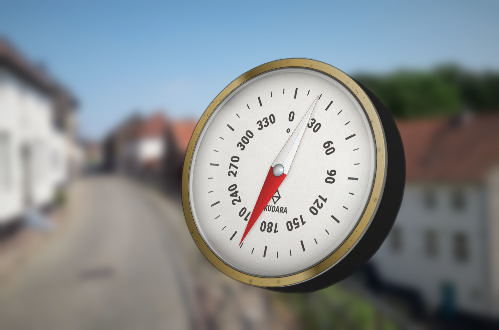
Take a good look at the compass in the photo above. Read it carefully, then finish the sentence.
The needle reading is 200 °
